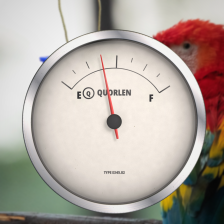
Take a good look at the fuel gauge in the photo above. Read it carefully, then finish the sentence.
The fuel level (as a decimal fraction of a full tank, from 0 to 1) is 0.375
